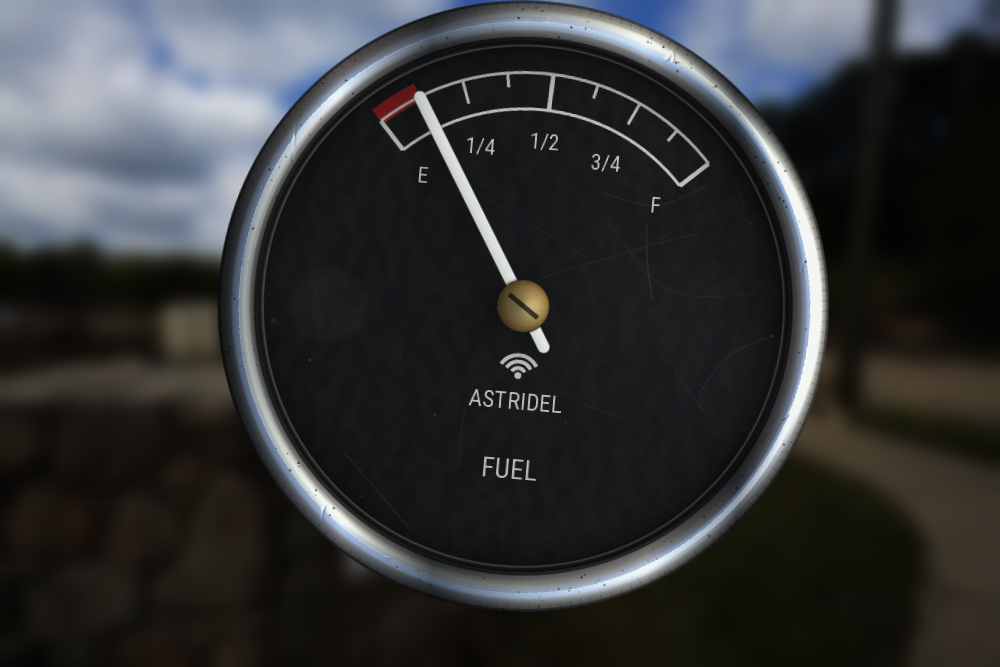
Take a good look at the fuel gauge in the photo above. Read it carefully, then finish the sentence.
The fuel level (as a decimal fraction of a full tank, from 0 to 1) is 0.125
